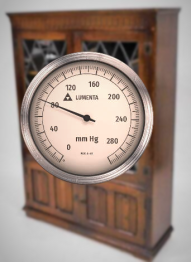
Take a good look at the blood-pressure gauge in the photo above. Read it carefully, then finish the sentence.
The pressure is 80 mmHg
